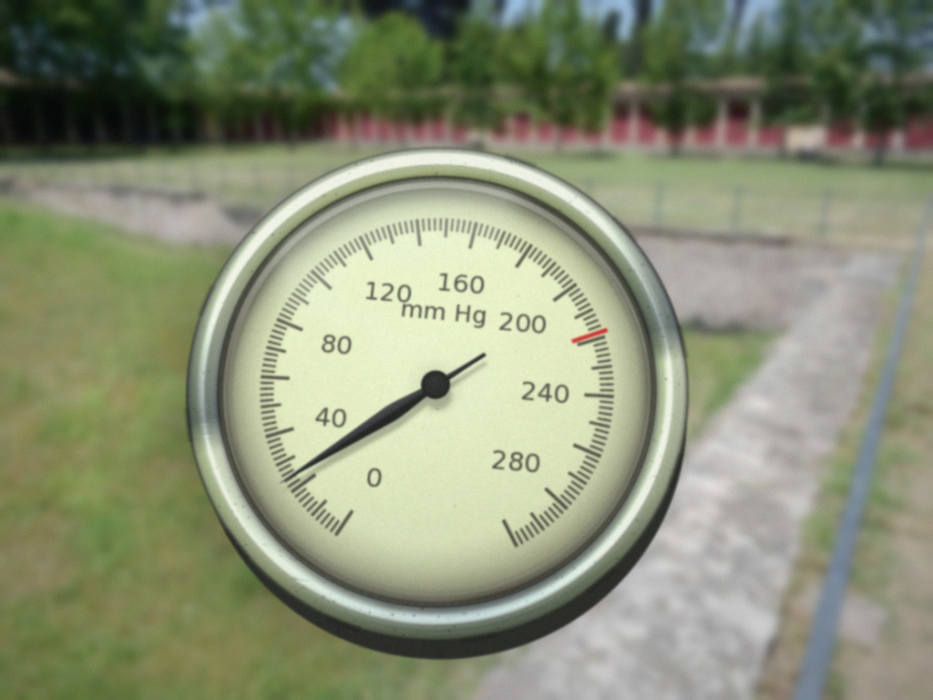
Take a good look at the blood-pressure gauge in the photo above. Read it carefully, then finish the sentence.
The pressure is 24 mmHg
